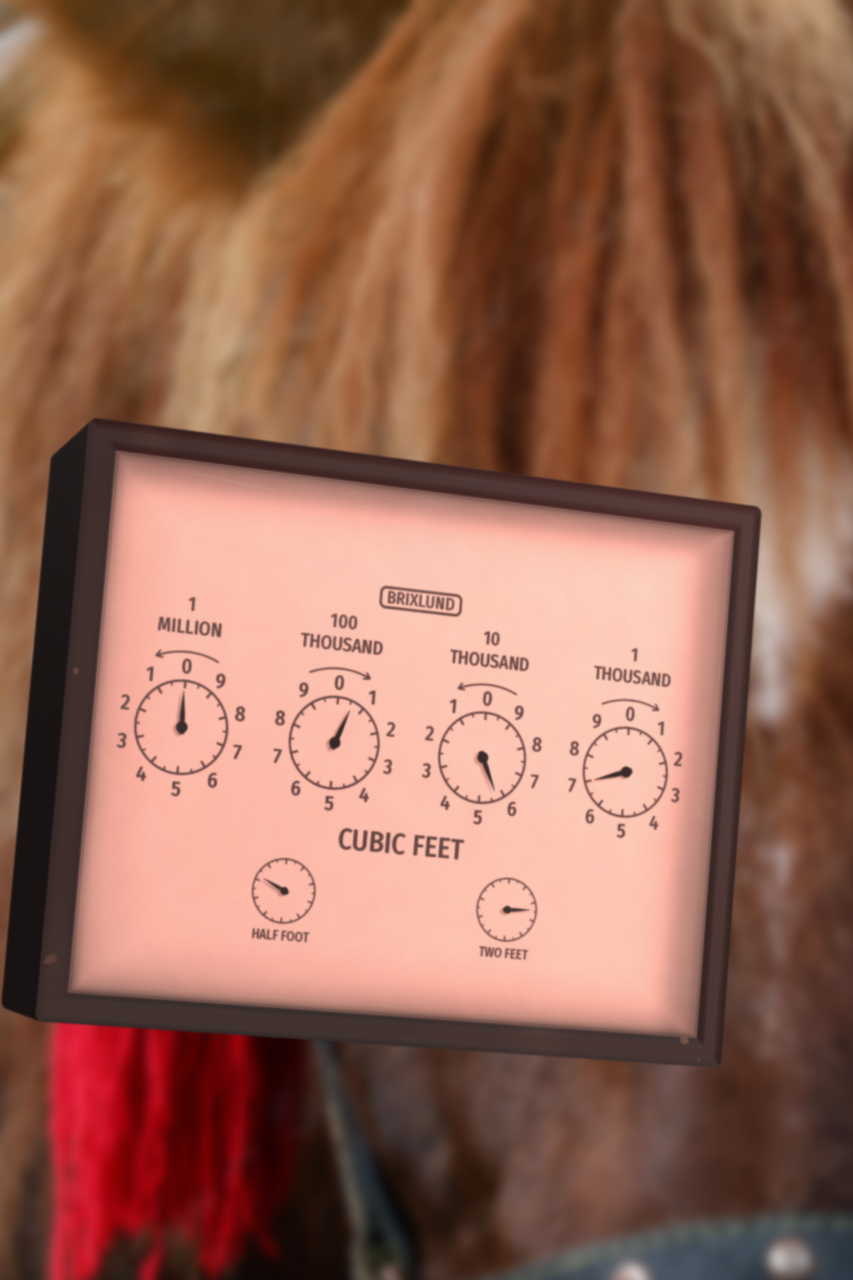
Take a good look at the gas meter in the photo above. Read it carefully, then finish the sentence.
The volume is 5700 ft³
